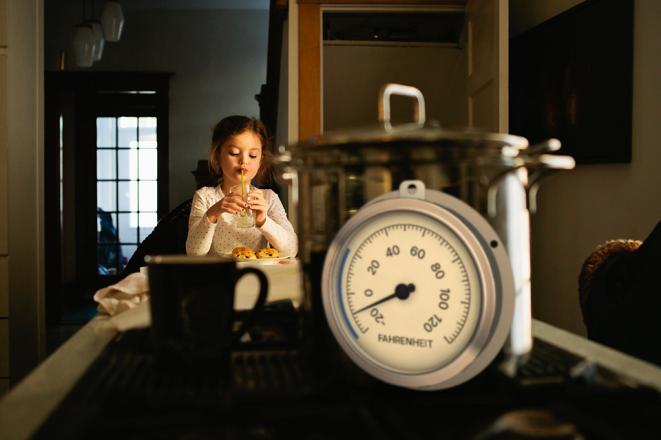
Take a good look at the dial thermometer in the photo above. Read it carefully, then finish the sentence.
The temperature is -10 °F
